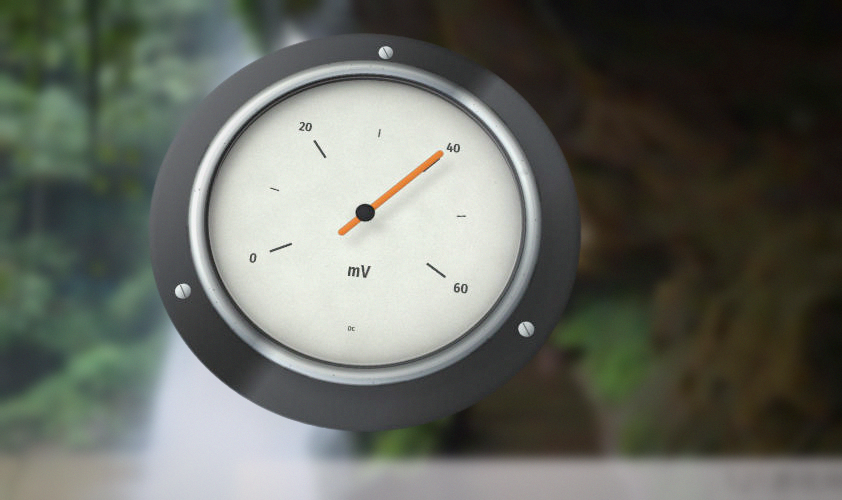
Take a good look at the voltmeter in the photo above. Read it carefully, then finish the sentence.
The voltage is 40 mV
